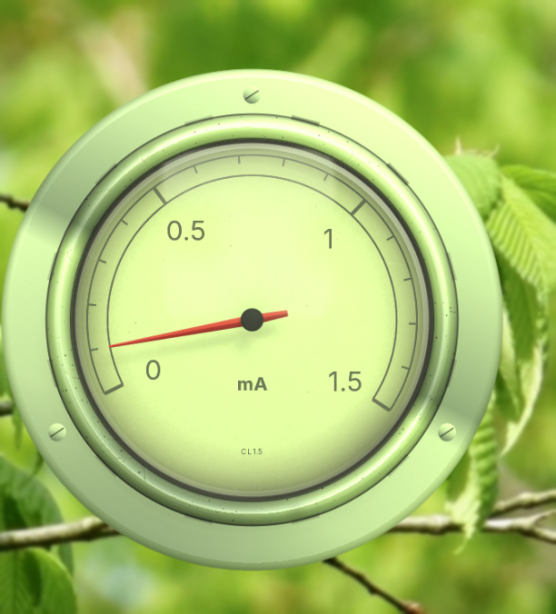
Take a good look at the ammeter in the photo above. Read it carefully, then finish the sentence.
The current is 0.1 mA
